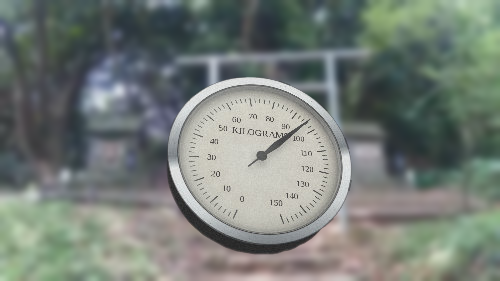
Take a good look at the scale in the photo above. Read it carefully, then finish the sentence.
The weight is 96 kg
